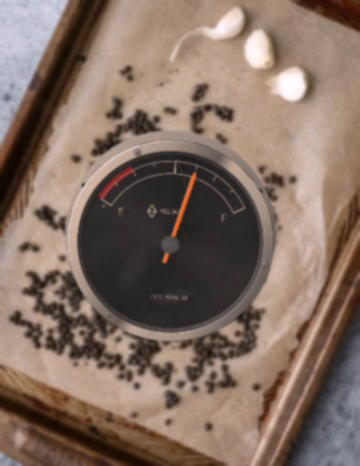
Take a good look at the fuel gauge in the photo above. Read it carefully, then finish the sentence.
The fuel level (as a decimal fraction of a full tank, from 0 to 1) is 0.625
